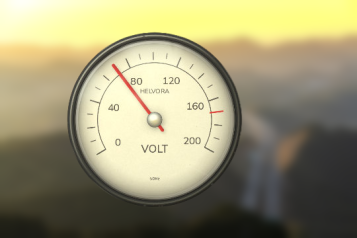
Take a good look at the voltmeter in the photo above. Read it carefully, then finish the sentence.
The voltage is 70 V
